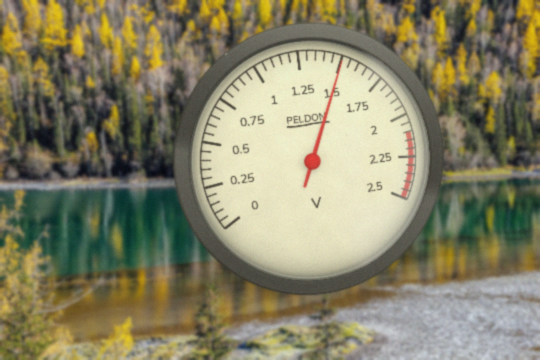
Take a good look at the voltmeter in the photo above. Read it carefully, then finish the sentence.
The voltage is 1.5 V
